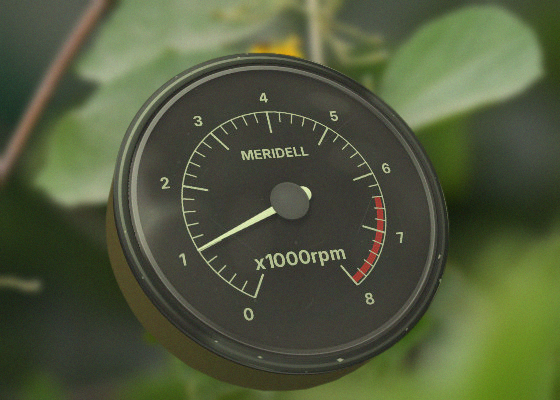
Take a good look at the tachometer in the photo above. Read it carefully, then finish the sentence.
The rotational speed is 1000 rpm
